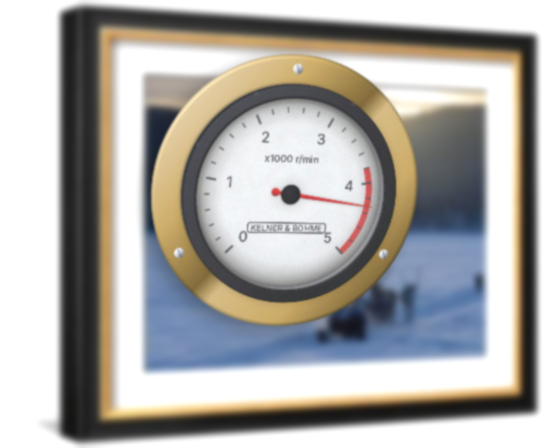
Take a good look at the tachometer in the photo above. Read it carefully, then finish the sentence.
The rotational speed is 4300 rpm
